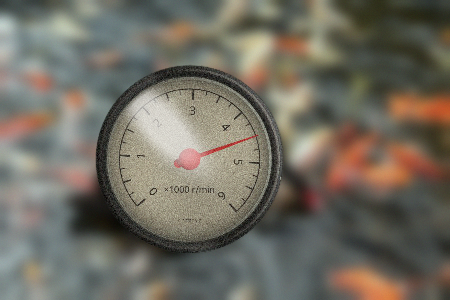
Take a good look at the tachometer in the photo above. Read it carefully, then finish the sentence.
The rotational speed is 4500 rpm
